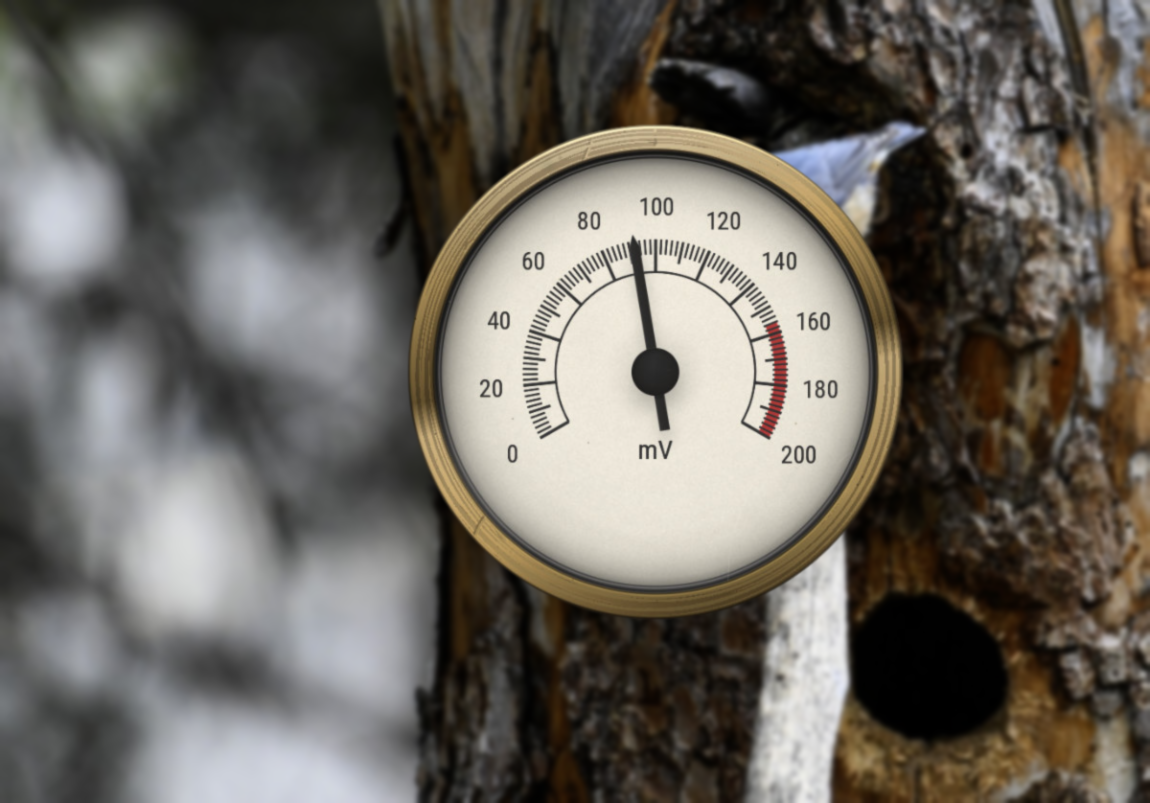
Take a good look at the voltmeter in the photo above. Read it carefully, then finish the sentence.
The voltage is 92 mV
